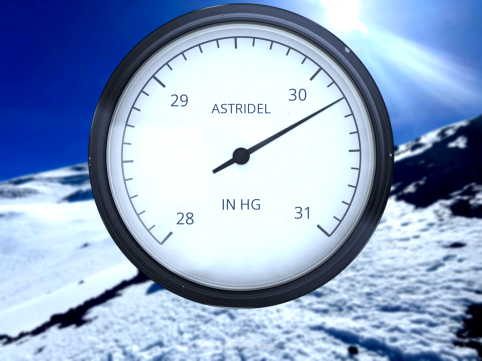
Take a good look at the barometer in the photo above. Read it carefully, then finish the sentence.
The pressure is 30.2 inHg
